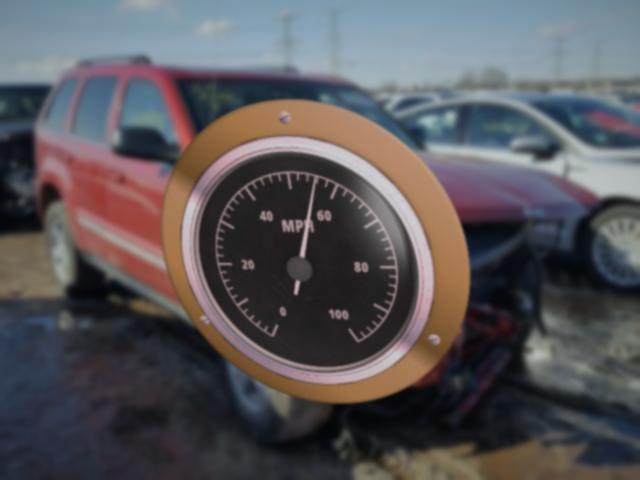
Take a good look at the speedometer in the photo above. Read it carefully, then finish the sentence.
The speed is 56 mph
